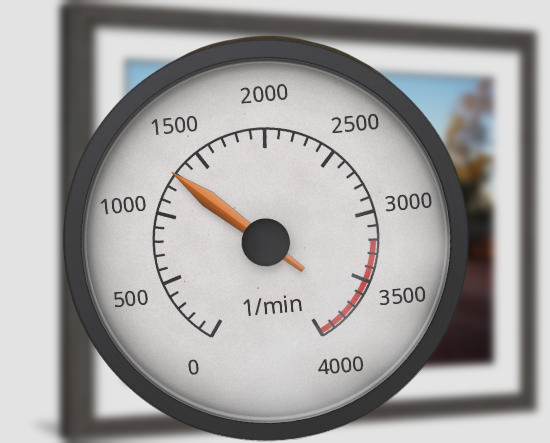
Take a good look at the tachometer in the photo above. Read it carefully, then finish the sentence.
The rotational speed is 1300 rpm
